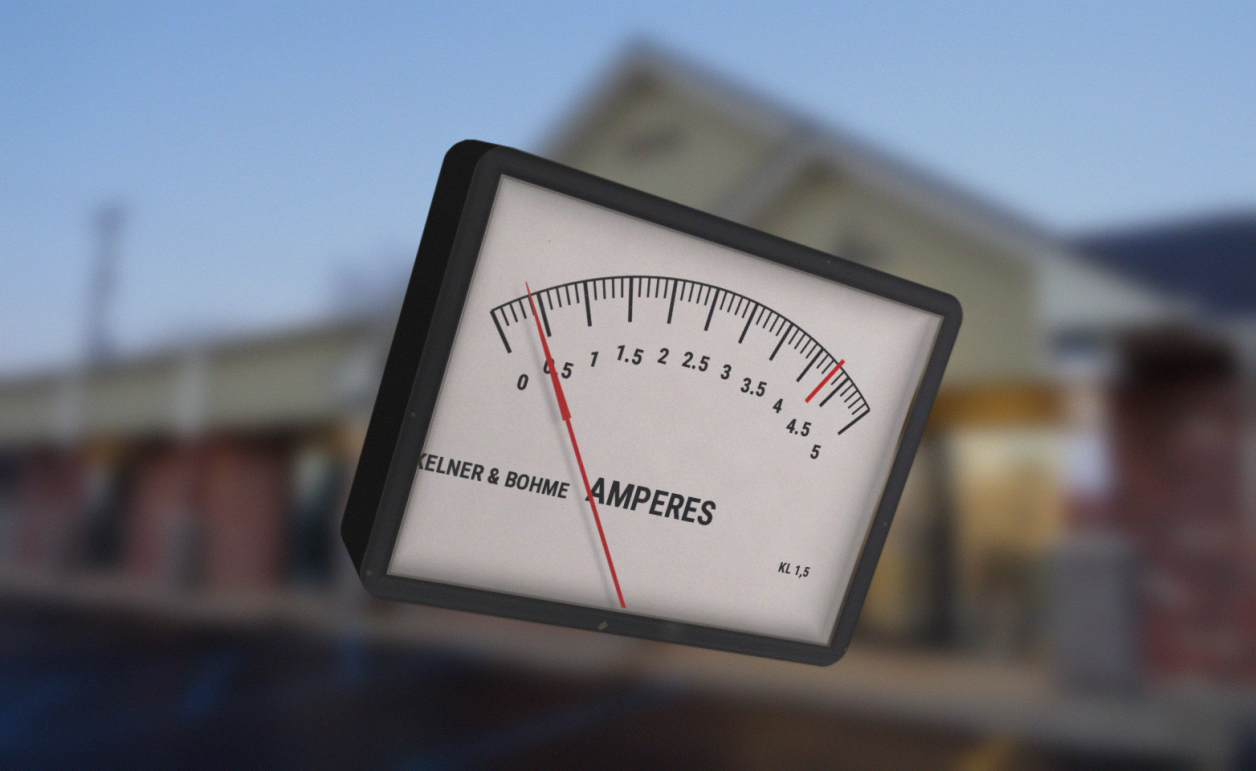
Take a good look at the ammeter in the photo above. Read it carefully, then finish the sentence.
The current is 0.4 A
